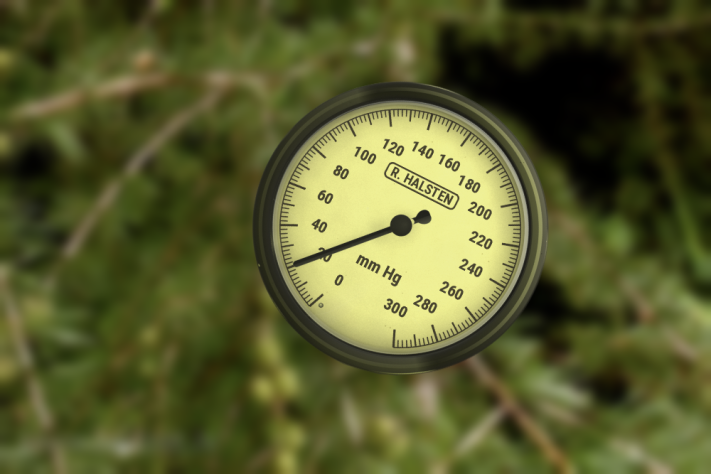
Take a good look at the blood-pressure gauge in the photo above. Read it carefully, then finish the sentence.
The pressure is 20 mmHg
